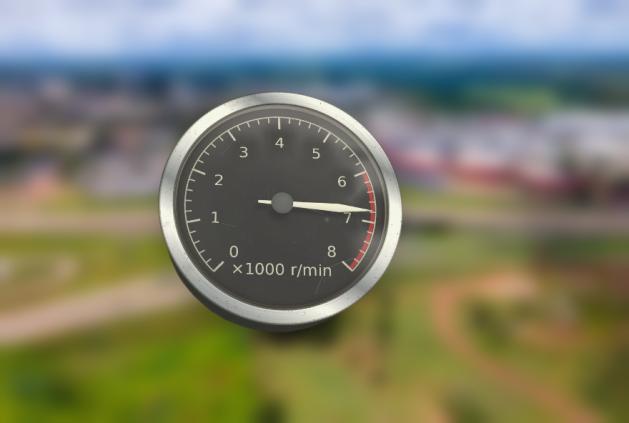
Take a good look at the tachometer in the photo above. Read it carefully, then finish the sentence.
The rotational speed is 6800 rpm
